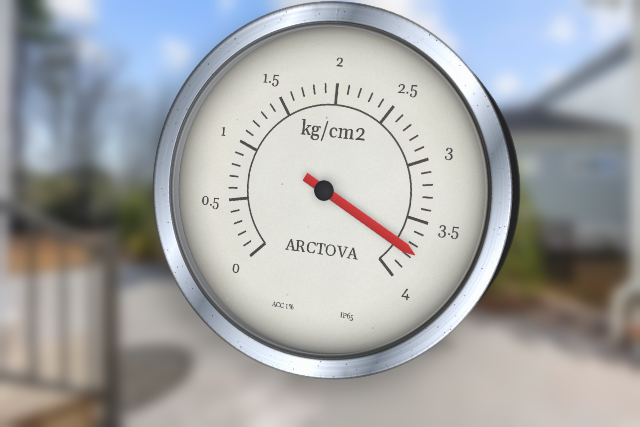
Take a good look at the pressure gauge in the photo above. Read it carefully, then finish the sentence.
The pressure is 3.75 kg/cm²
